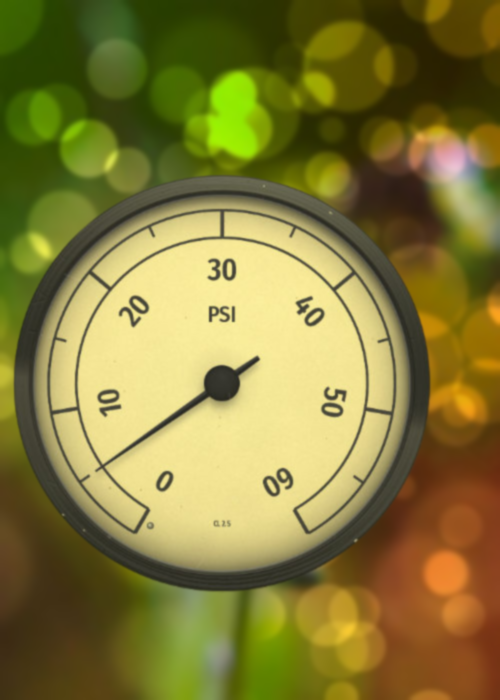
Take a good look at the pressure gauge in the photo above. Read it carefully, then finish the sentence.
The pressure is 5 psi
